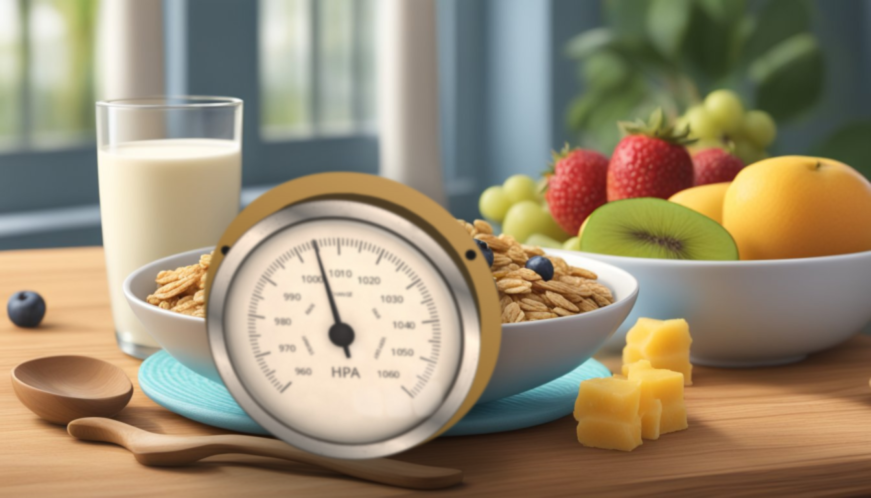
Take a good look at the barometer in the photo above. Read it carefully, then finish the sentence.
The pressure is 1005 hPa
